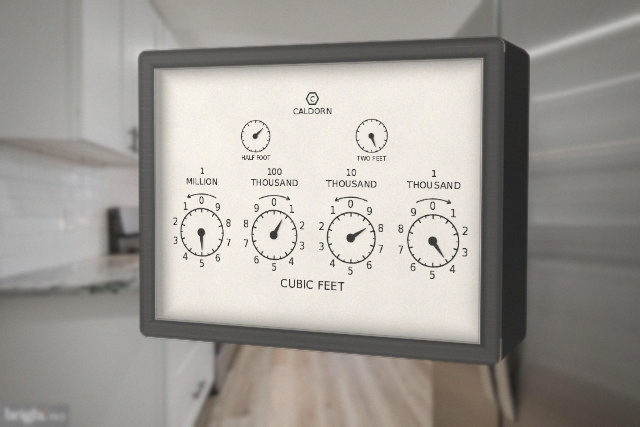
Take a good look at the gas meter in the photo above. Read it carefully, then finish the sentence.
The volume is 508400 ft³
